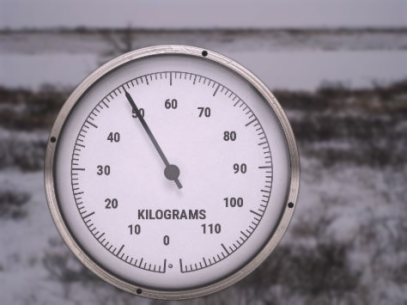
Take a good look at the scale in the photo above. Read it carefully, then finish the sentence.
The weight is 50 kg
